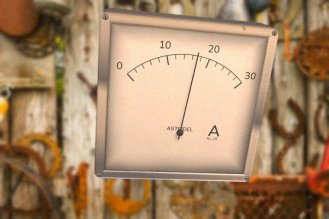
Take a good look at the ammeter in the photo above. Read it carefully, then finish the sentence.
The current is 17 A
